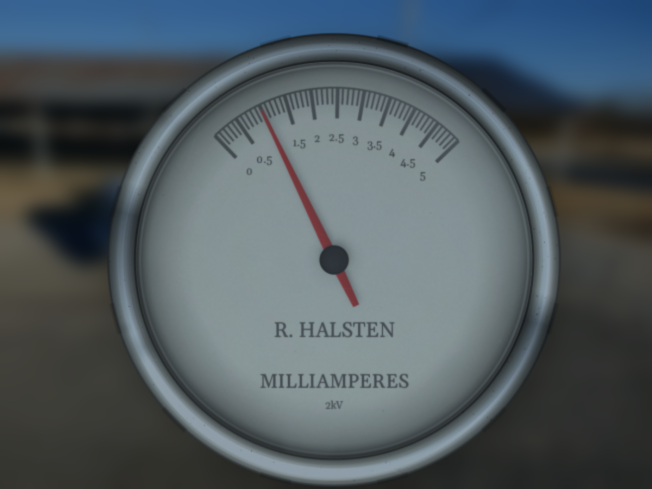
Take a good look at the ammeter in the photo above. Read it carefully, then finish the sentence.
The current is 1 mA
